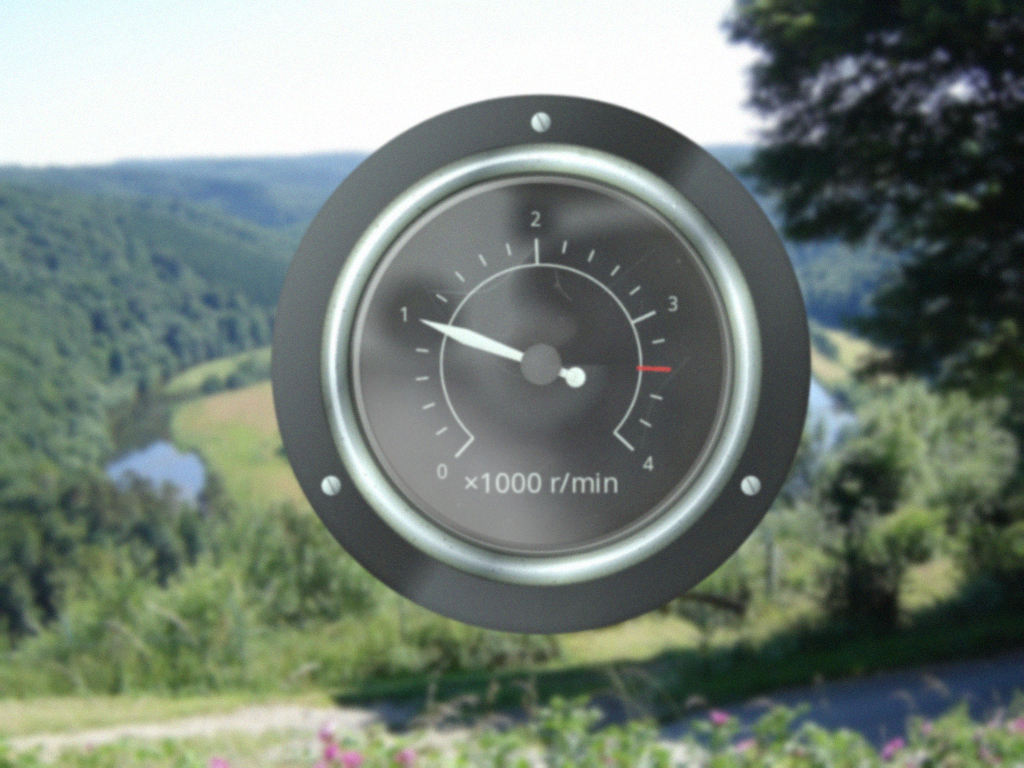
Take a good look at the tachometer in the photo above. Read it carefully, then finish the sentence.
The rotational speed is 1000 rpm
